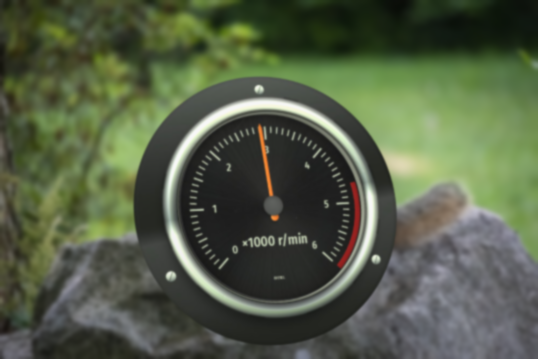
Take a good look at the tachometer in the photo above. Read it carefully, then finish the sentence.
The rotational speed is 2900 rpm
